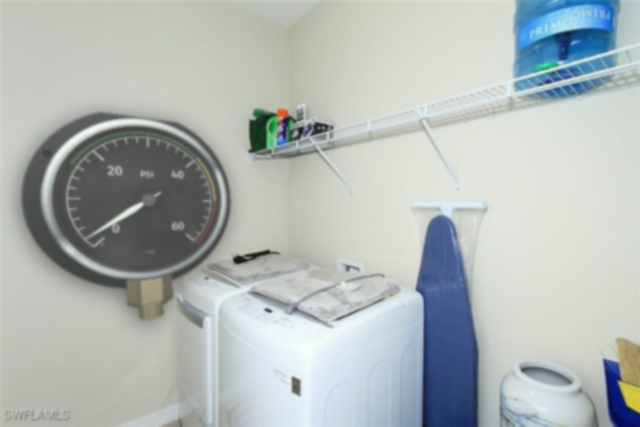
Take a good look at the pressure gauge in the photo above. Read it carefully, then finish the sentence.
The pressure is 2 psi
